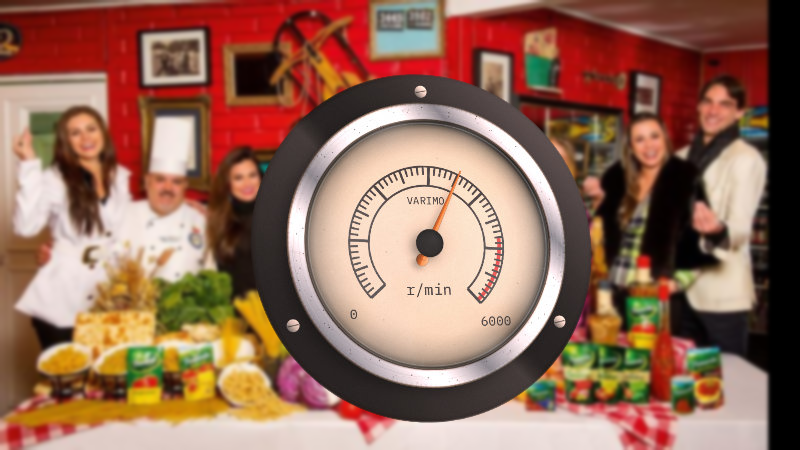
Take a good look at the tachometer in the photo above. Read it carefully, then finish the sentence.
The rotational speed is 3500 rpm
